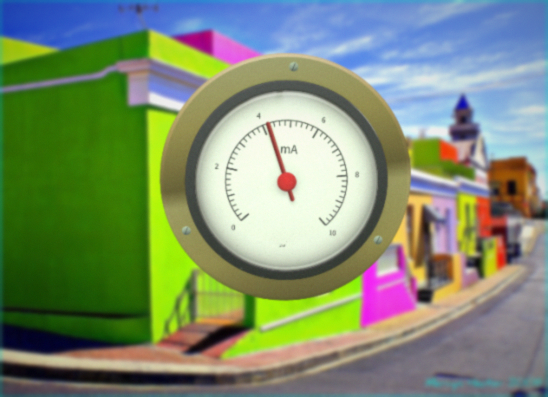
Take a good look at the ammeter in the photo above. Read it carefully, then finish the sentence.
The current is 4.2 mA
